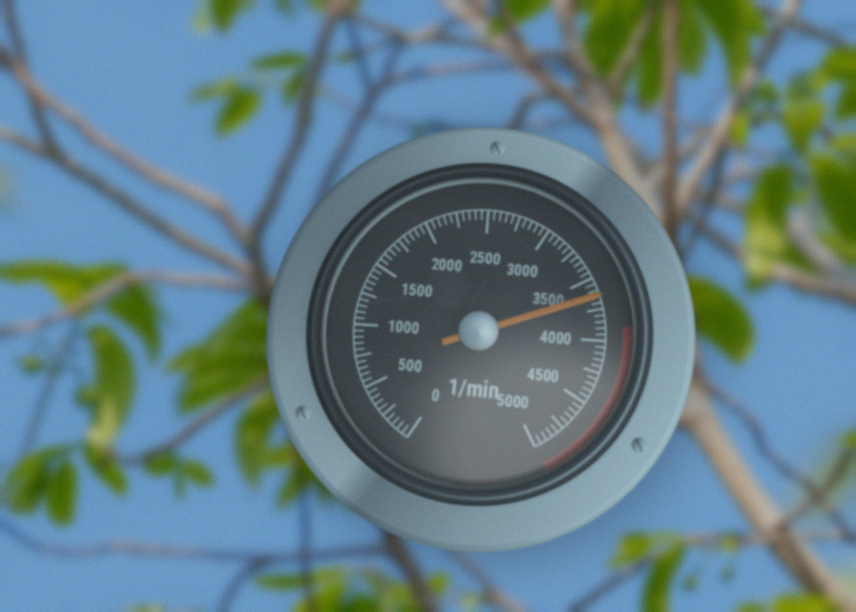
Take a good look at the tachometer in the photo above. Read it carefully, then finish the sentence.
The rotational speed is 3650 rpm
